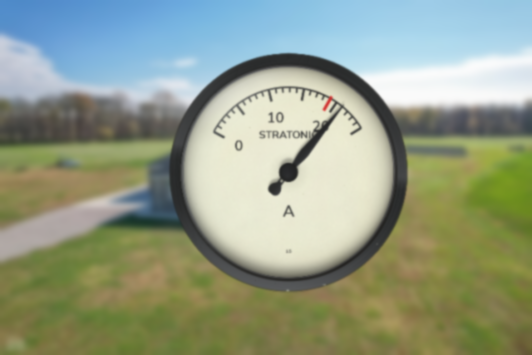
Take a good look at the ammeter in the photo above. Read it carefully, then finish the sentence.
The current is 21 A
